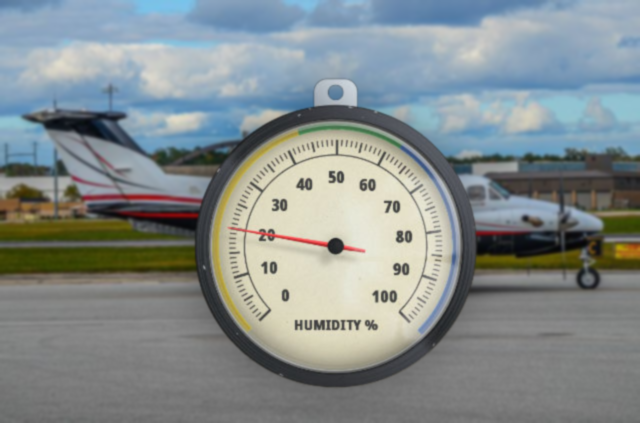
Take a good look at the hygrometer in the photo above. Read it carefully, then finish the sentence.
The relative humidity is 20 %
